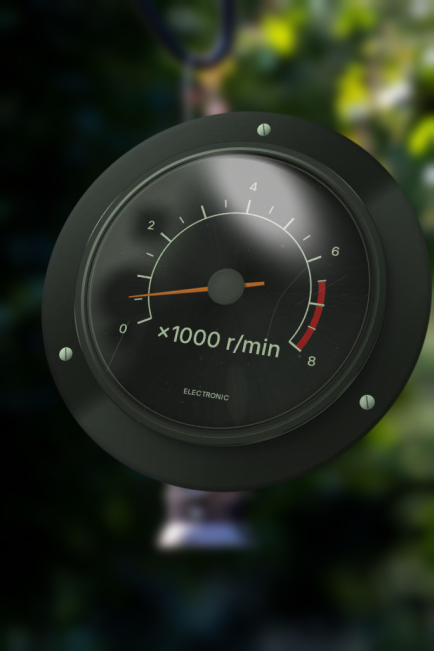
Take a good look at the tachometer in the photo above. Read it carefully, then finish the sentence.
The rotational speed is 500 rpm
